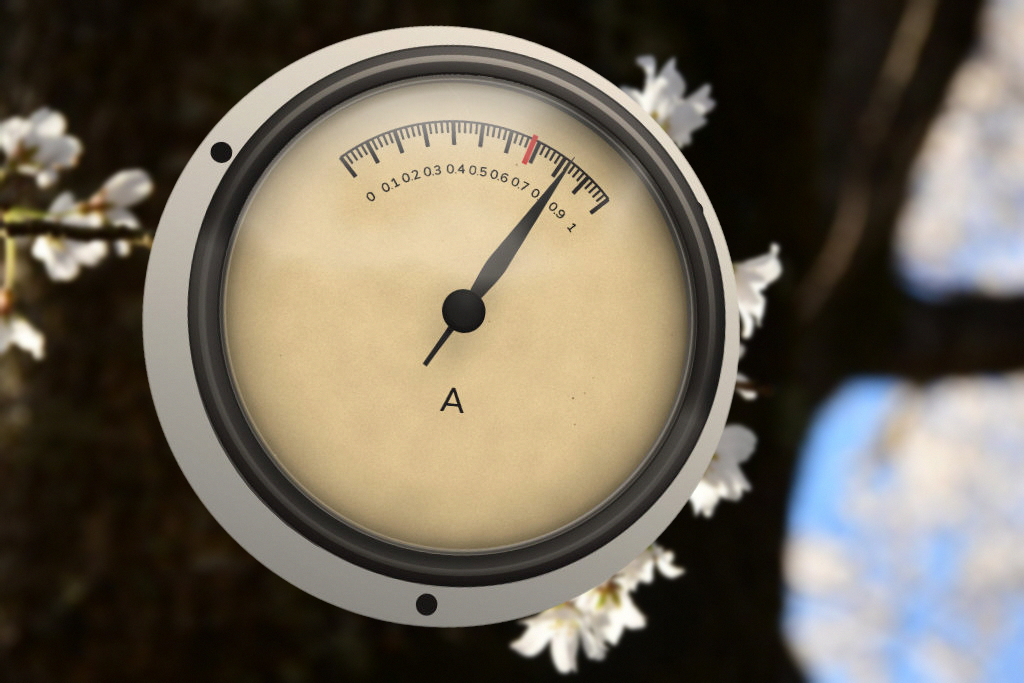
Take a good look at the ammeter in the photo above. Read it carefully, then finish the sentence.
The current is 0.82 A
